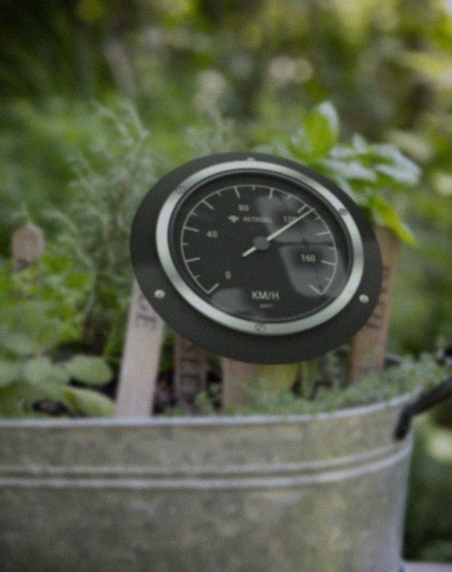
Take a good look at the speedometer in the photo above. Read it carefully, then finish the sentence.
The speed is 125 km/h
